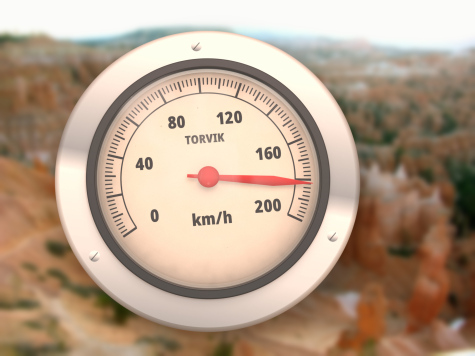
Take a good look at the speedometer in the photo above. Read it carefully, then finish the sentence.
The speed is 182 km/h
